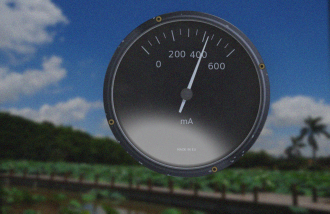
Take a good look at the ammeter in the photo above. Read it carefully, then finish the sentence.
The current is 425 mA
